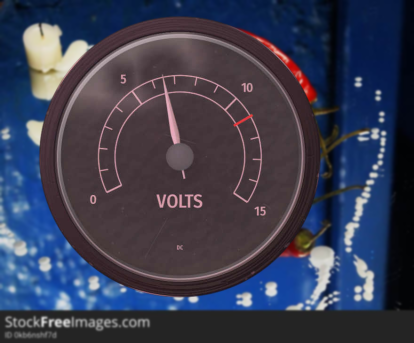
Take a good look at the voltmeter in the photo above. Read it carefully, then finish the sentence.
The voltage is 6.5 V
